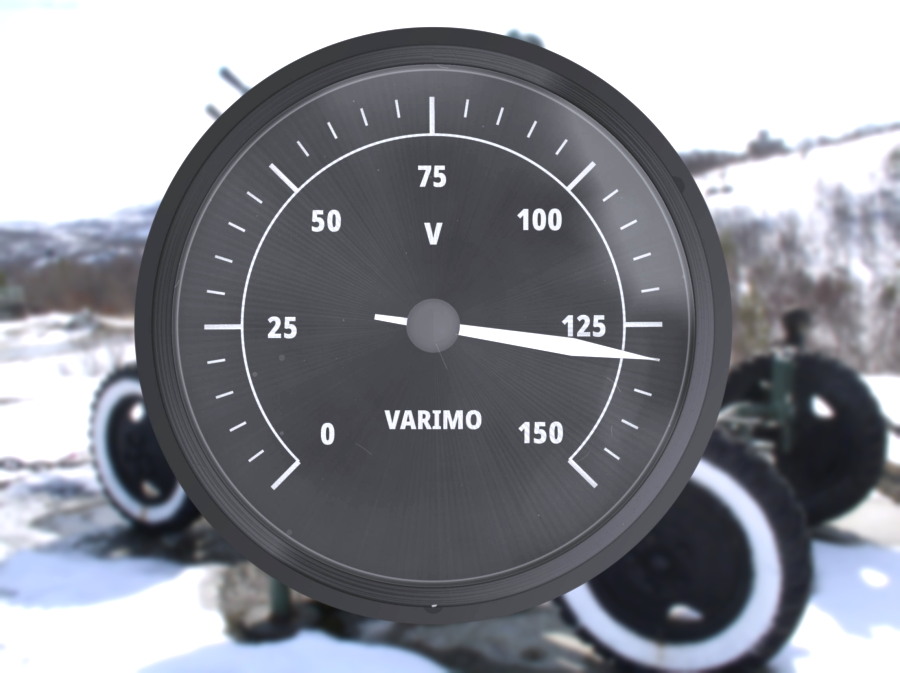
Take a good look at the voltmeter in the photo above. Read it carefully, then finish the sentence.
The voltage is 130 V
